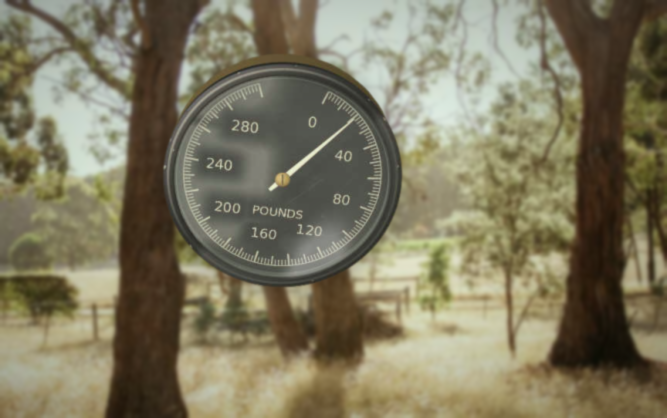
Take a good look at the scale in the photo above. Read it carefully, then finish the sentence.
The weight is 20 lb
